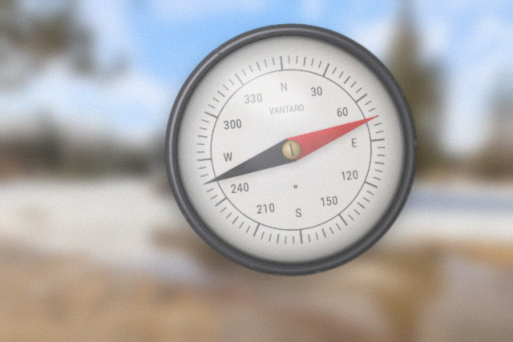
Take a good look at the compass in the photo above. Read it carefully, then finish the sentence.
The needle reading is 75 °
